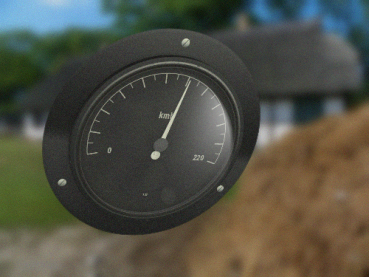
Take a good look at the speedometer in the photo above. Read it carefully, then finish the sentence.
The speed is 120 km/h
